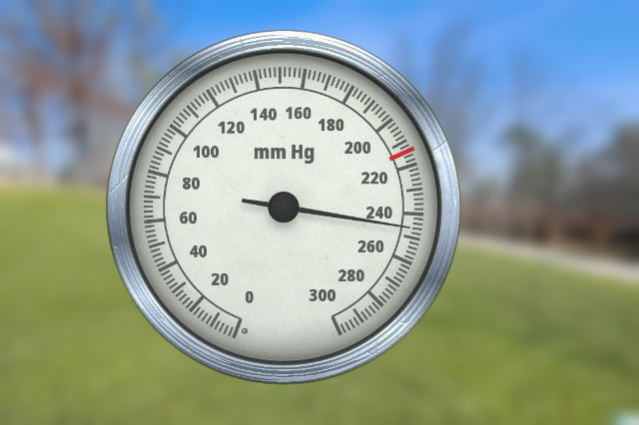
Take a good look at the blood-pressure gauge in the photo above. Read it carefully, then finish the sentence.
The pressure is 246 mmHg
